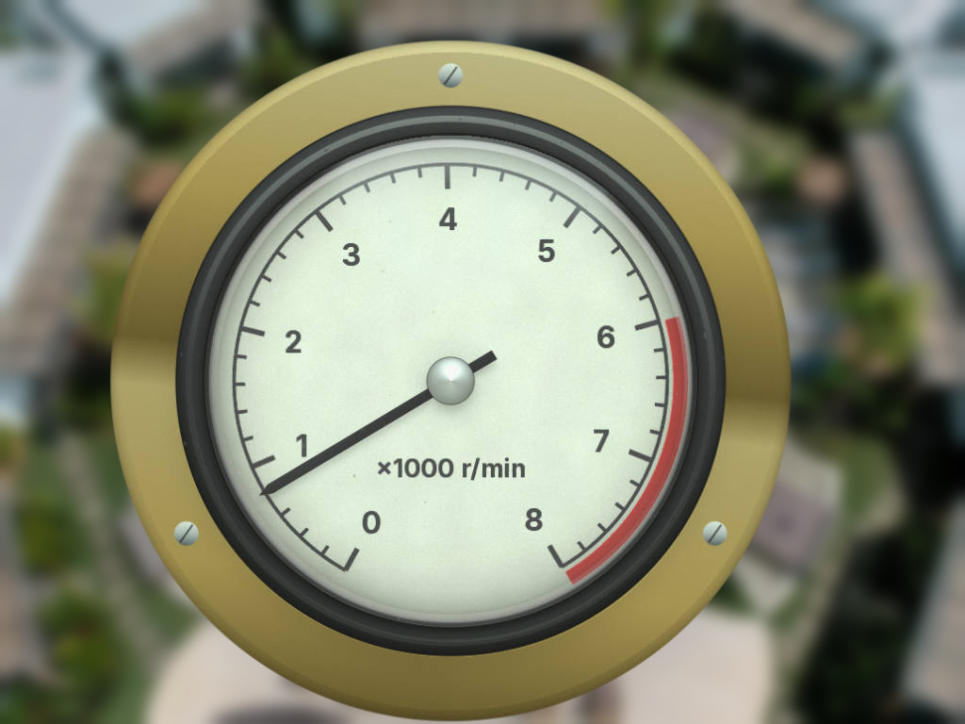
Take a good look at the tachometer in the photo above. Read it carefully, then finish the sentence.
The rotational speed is 800 rpm
